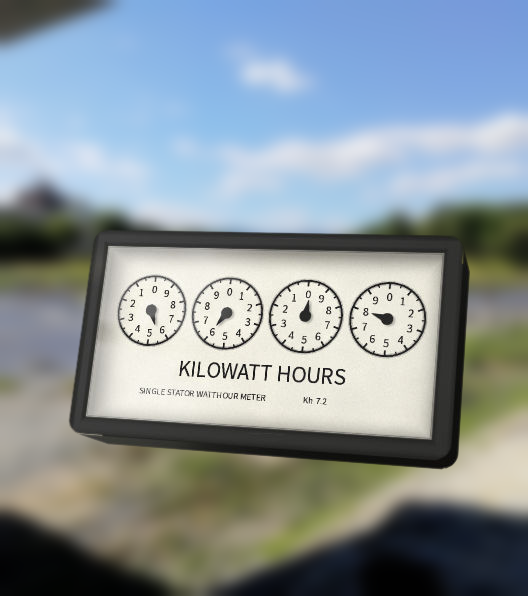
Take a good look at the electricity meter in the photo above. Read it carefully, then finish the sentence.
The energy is 5598 kWh
